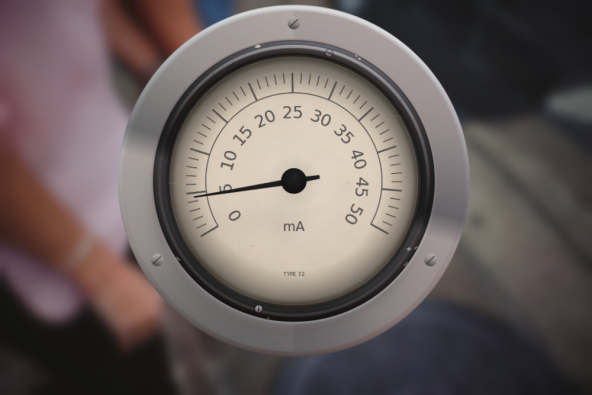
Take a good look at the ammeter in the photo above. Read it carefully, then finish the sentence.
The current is 4.5 mA
